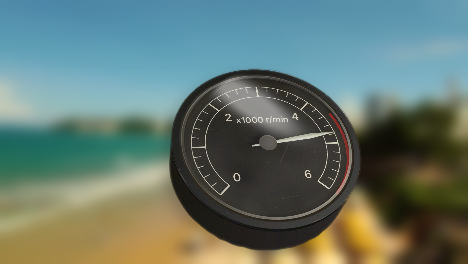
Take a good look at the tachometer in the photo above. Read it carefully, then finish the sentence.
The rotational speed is 4800 rpm
